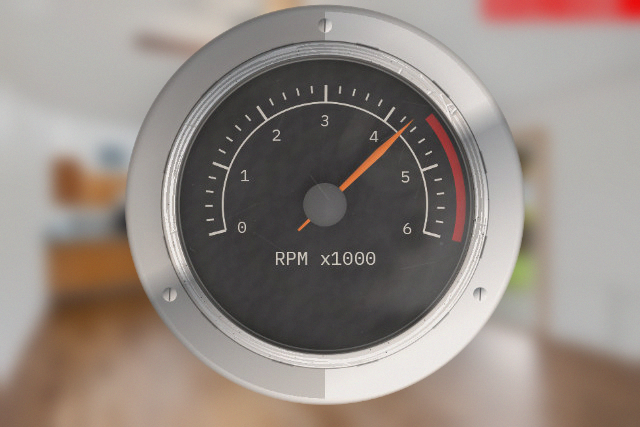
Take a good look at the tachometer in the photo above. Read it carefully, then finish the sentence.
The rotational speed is 4300 rpm
